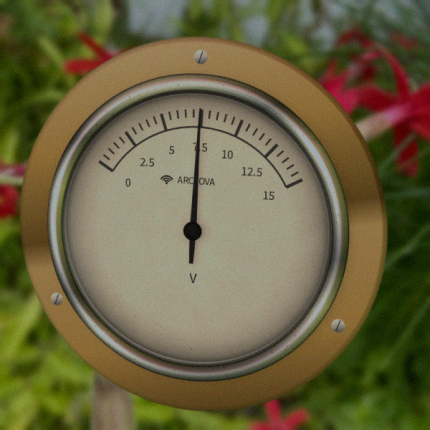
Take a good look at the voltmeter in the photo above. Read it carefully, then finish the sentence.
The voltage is 7.5 V
